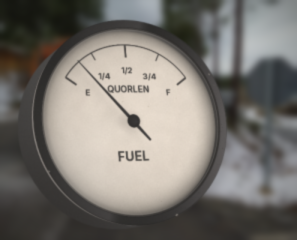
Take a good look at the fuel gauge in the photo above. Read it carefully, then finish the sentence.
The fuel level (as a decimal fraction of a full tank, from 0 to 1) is 0.125
